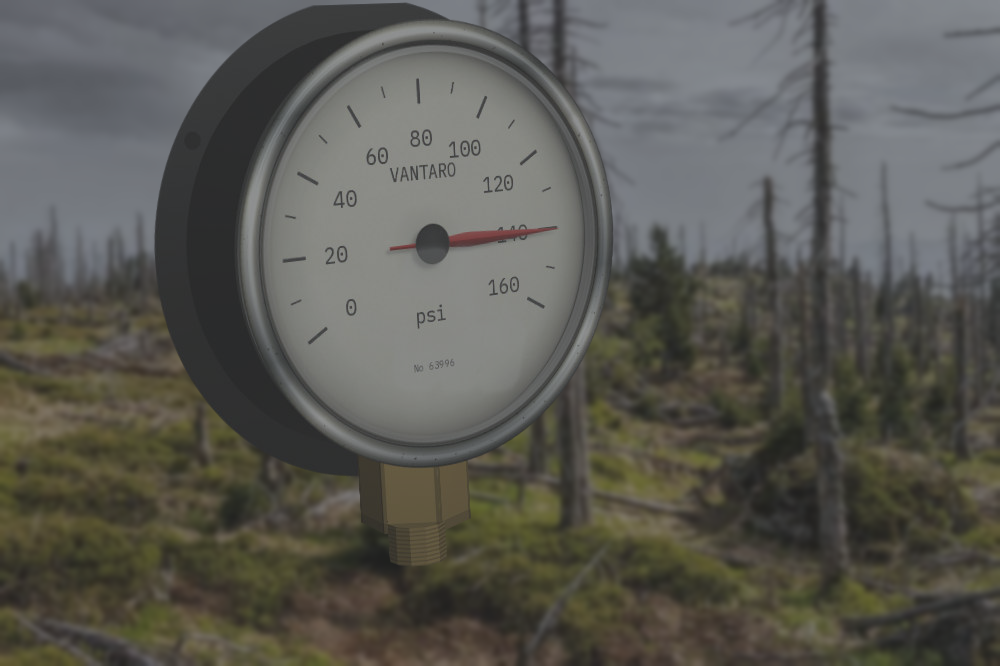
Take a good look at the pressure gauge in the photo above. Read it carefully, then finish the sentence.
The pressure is 140 psi
